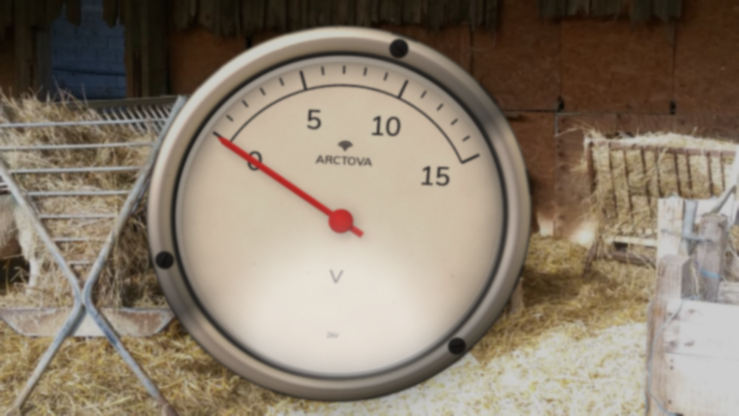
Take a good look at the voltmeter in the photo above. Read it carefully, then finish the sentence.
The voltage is 0 V
